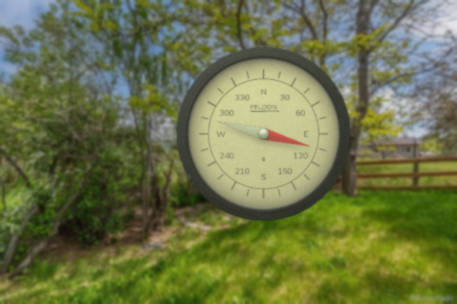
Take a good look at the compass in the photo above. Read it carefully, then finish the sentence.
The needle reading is 105 °
